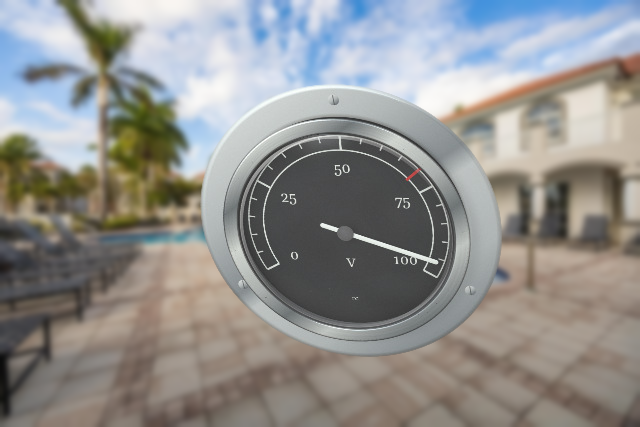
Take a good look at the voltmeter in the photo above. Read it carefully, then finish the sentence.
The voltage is 95 V
